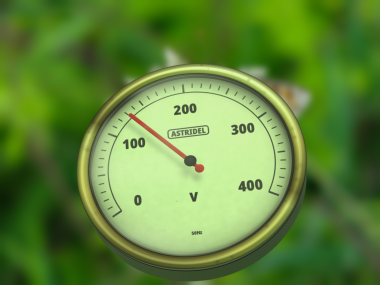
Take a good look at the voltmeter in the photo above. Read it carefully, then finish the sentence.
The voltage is 130 V
